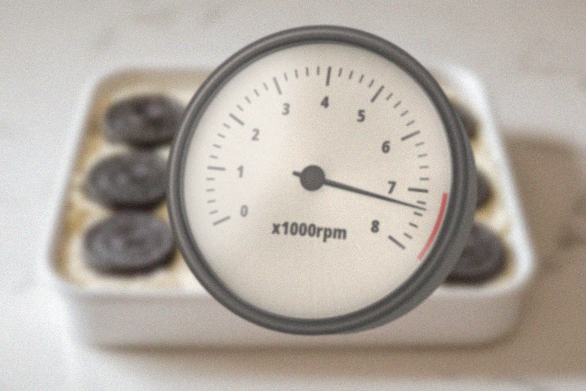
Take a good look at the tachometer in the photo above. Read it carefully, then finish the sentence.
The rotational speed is 7300 rpm
